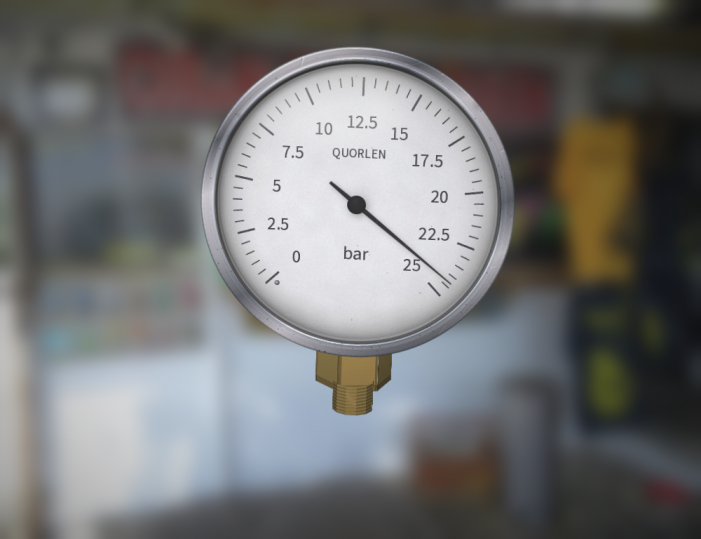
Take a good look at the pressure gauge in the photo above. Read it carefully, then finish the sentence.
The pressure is 24.25 bar
